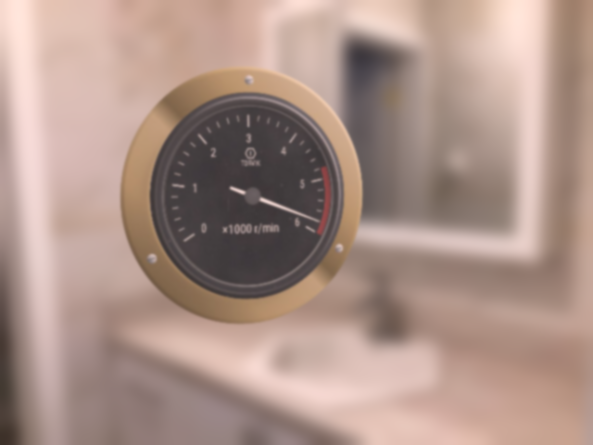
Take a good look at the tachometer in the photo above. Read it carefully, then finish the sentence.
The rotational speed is 5800 rpm
